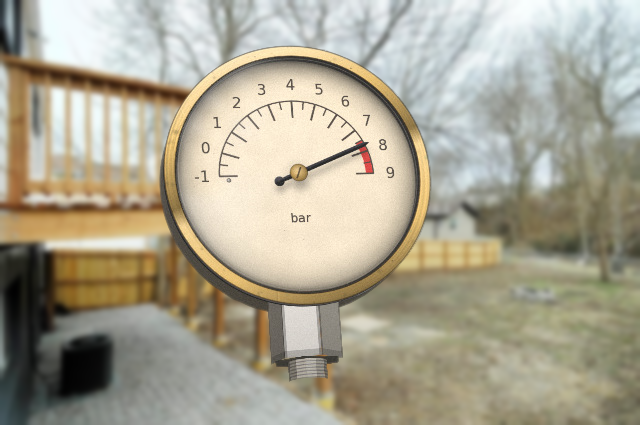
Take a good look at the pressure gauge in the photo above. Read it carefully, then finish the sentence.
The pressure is 7.75 bar
